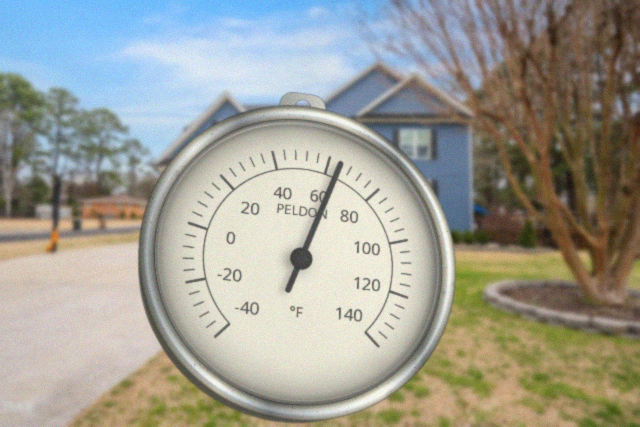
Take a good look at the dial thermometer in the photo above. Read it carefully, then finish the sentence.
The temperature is 64 °F
